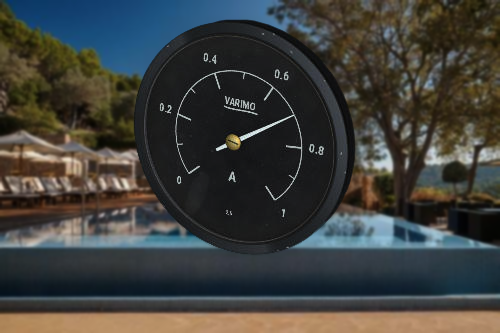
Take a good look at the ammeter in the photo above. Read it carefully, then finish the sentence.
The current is 0.7 A
